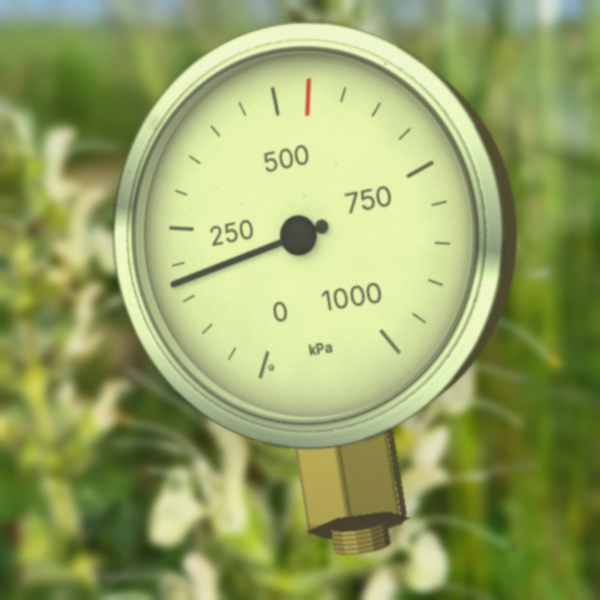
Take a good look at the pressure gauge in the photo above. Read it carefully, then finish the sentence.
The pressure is 175 kPa
